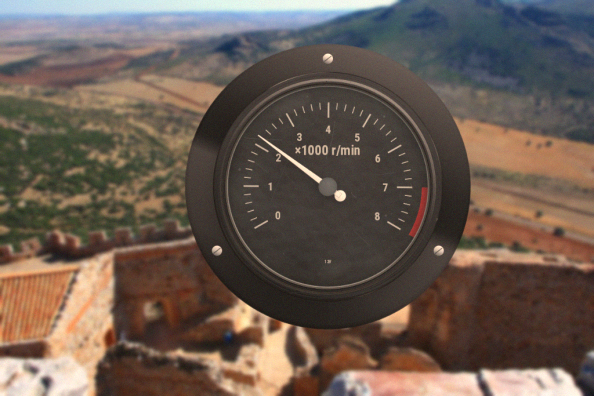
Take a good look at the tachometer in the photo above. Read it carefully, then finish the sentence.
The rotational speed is 2200 rpm
